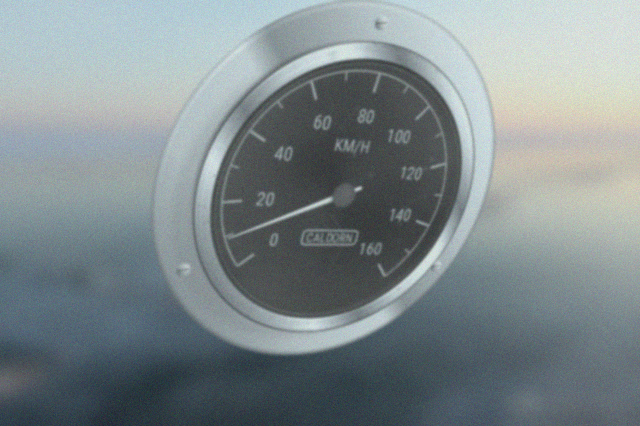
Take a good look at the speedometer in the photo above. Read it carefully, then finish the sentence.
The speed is 10 km/h
